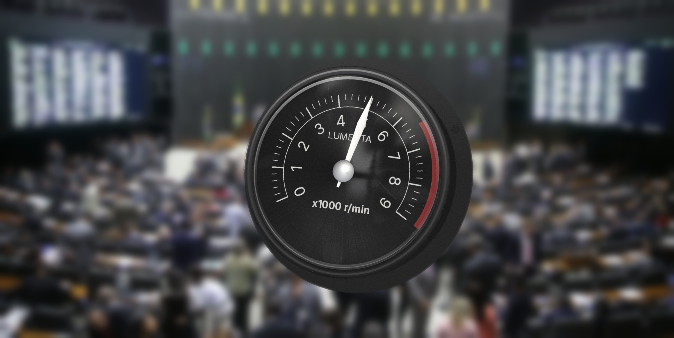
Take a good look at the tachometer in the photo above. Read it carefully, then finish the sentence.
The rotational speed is 5000 rpm
